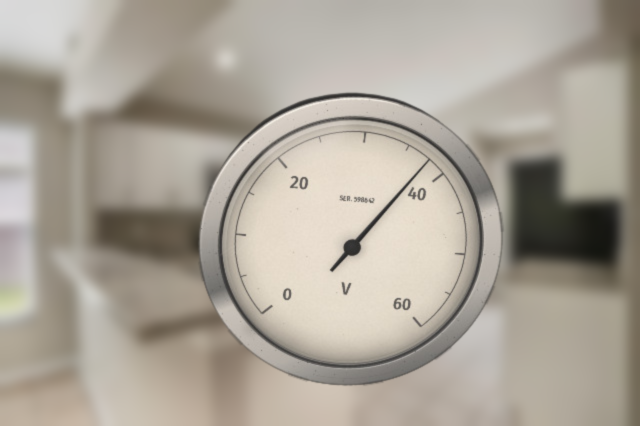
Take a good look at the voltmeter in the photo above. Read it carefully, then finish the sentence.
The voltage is 37.5 V
